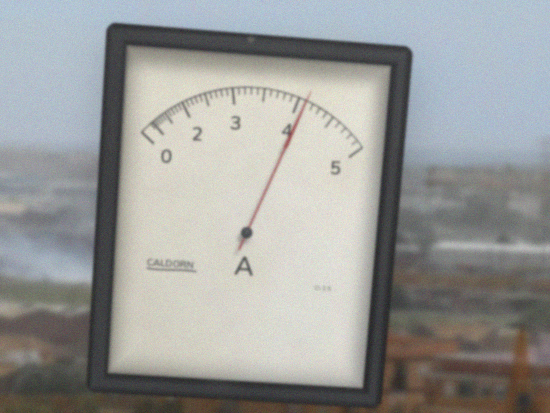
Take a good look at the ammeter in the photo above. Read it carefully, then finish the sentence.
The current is 4.1 A
